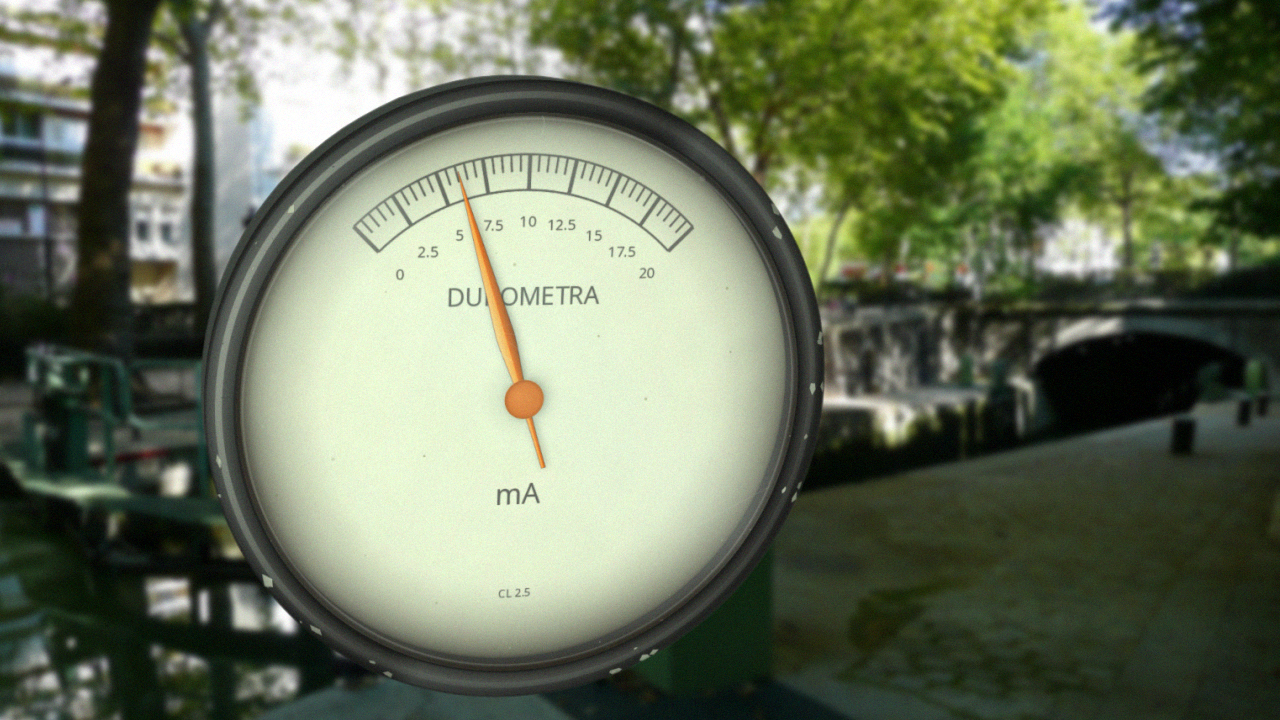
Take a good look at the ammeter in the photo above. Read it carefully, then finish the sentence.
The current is 6 mA
